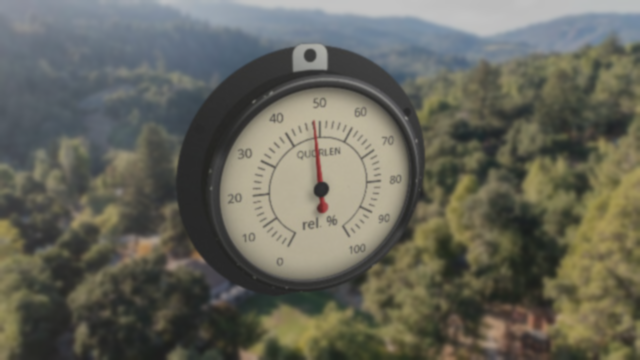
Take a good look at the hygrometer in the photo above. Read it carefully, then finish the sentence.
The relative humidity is 48 %
